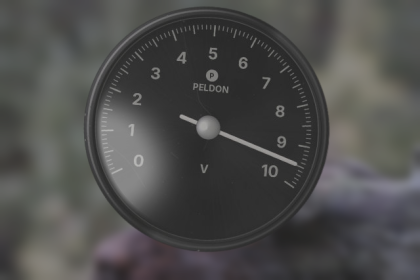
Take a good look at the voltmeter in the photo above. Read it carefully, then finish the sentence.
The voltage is 9.5 V
